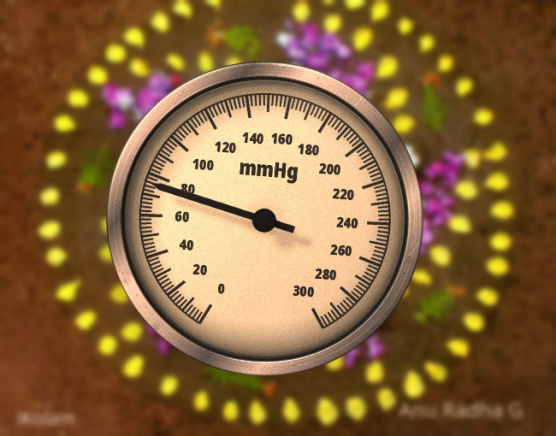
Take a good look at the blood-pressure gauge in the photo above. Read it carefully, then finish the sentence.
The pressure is 76 mmHg
